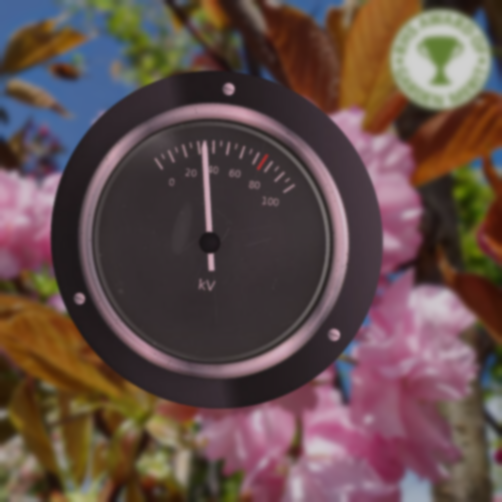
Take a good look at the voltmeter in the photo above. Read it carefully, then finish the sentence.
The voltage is 35 kV
